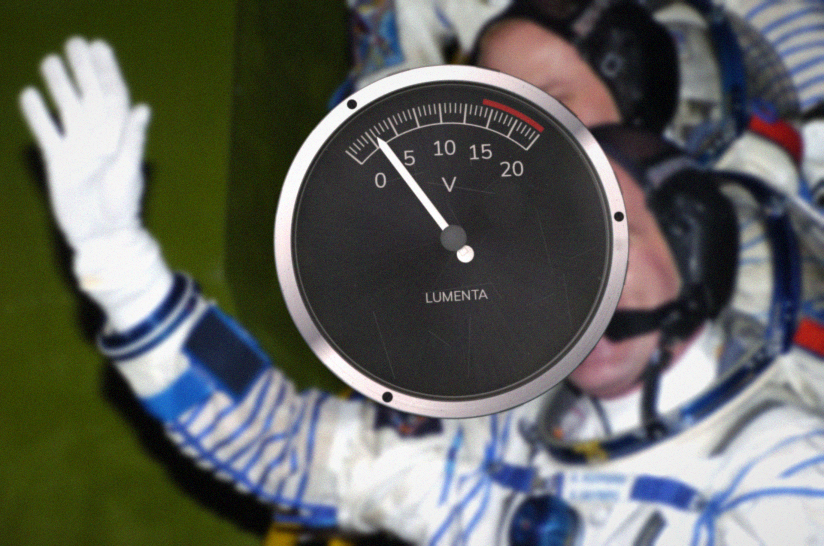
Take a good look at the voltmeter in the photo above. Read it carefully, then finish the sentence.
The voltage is 3 V
